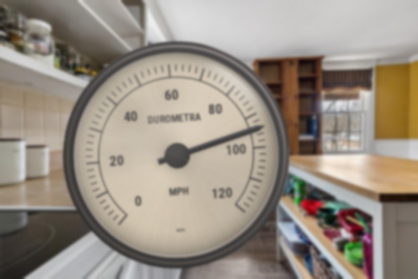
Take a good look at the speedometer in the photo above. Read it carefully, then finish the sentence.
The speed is 94 mph
